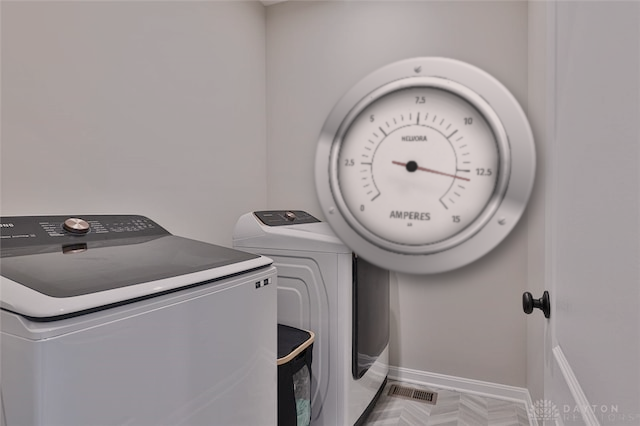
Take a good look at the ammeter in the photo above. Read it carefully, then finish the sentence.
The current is 13 A
